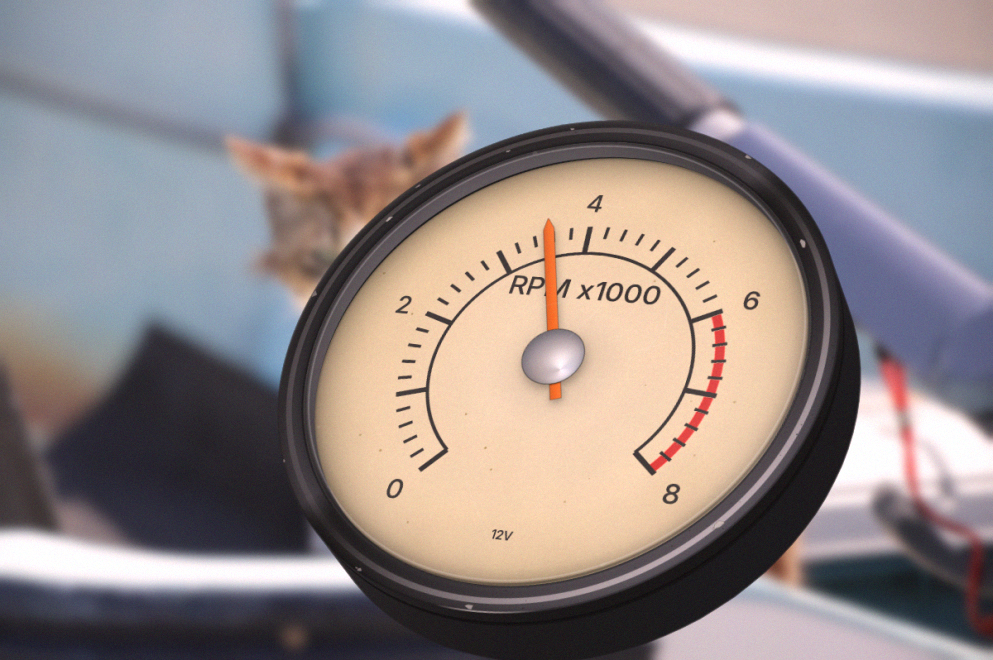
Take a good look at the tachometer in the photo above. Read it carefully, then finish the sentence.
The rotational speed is 3600 rpm
